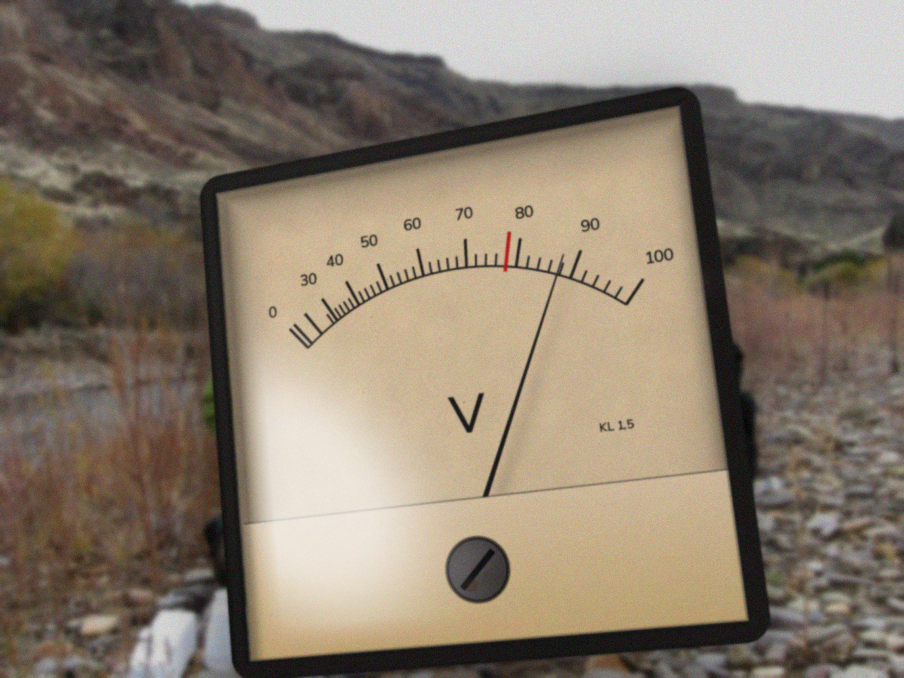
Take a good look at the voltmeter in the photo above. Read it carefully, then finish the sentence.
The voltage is 88 V
